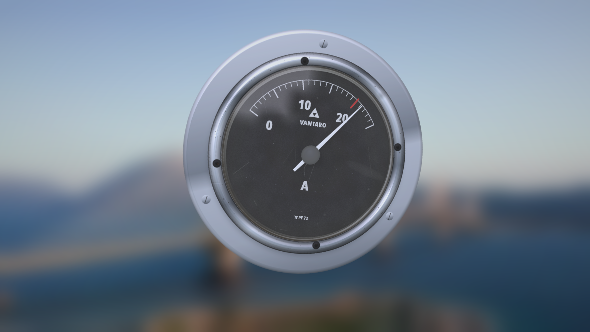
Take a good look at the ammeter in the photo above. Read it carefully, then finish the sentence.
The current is 21 A
